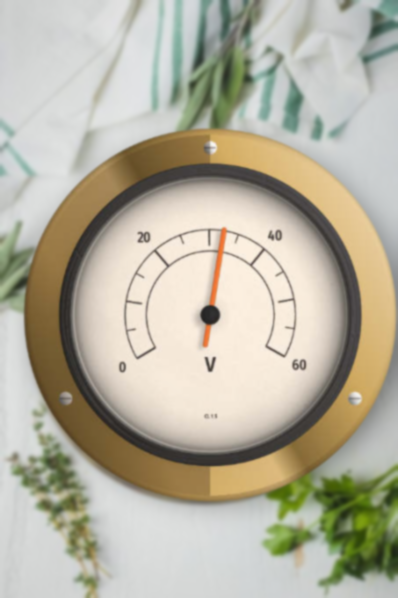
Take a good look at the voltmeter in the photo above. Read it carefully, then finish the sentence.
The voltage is 32.5 V
